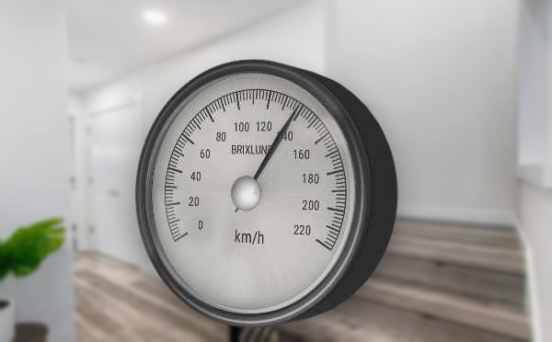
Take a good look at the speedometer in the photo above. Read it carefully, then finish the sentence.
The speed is 140 km/h
